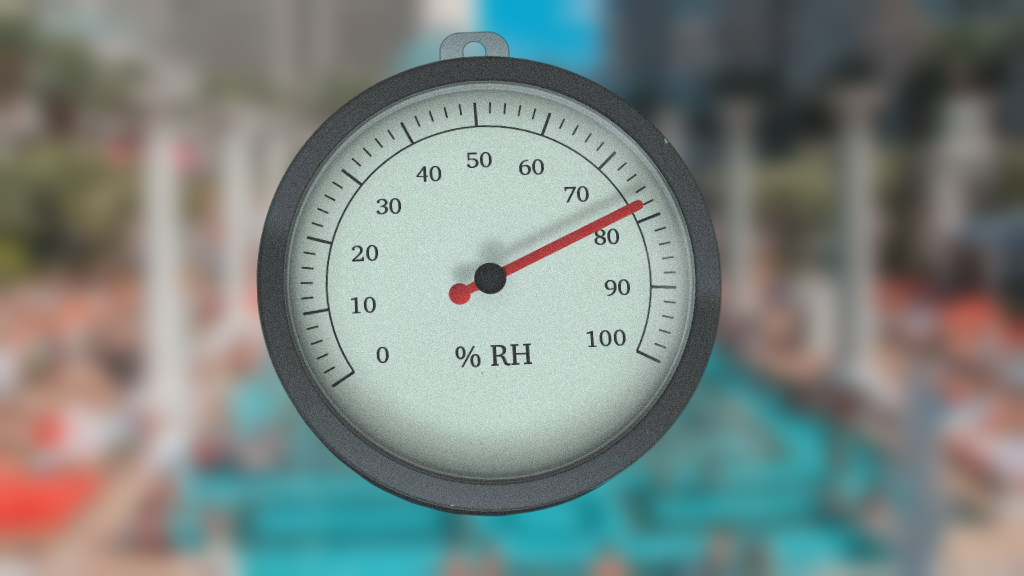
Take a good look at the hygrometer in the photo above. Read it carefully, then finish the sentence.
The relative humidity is 78 %
